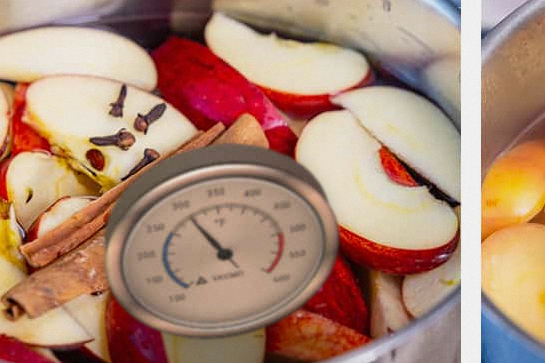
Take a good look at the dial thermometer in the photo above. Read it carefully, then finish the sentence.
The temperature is 300 °F
